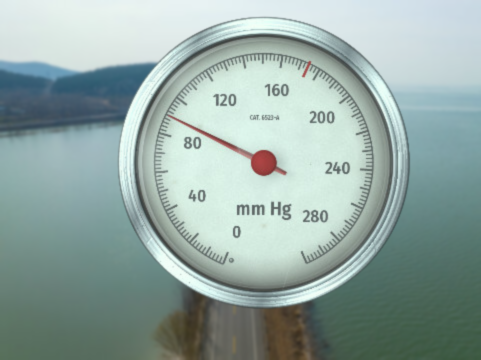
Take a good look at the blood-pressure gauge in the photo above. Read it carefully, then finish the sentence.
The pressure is 90 mmHg
